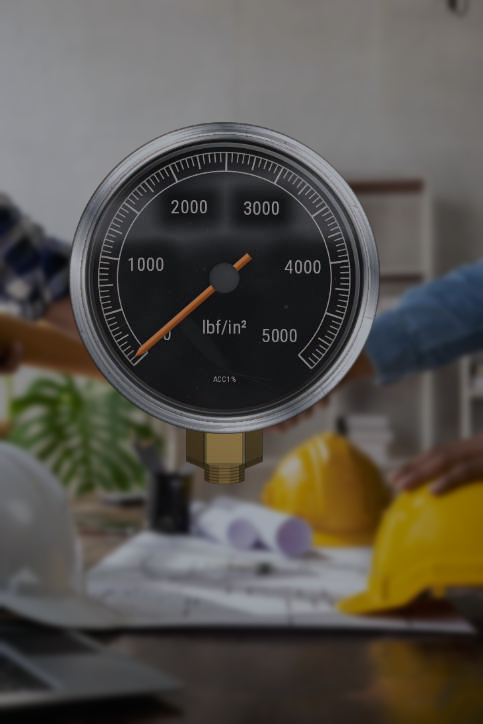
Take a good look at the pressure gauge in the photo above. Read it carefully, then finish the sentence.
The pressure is 50 psi
